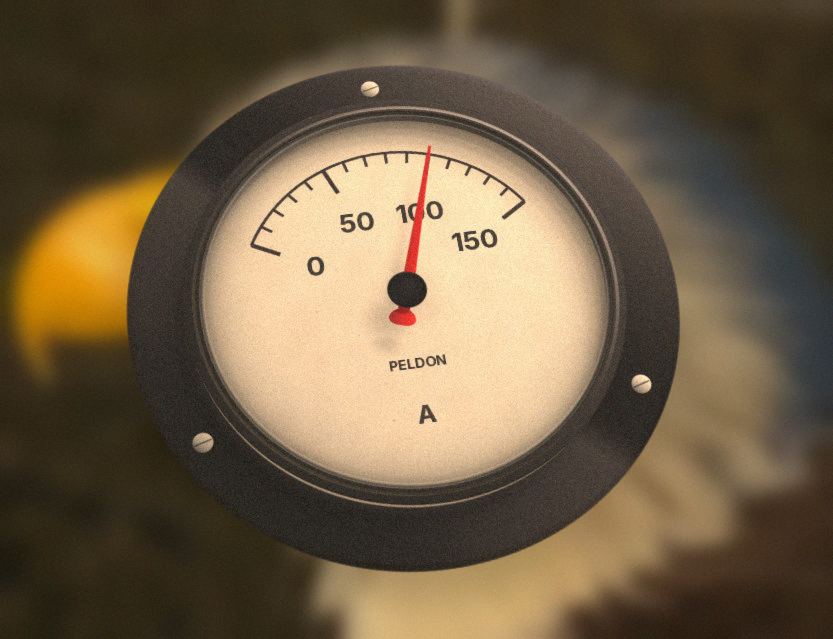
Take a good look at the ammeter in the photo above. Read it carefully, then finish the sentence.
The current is 100 A
